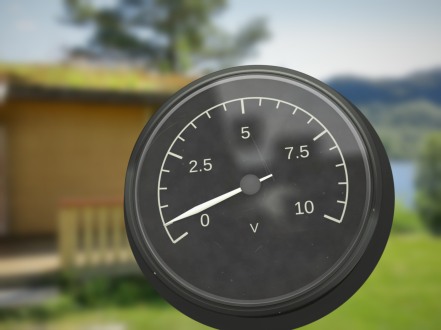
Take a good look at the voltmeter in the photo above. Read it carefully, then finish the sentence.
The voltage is 0.5 V
